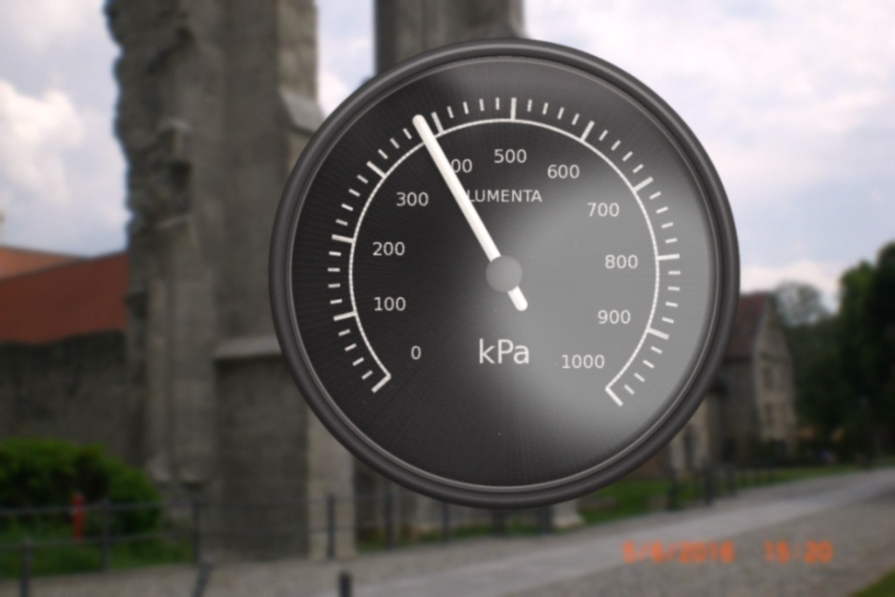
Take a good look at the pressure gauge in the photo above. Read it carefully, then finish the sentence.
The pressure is 380 kPa
